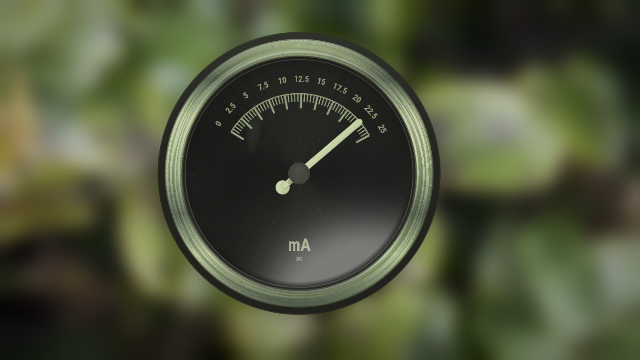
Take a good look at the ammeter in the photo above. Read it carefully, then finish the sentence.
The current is 22.5 mA
